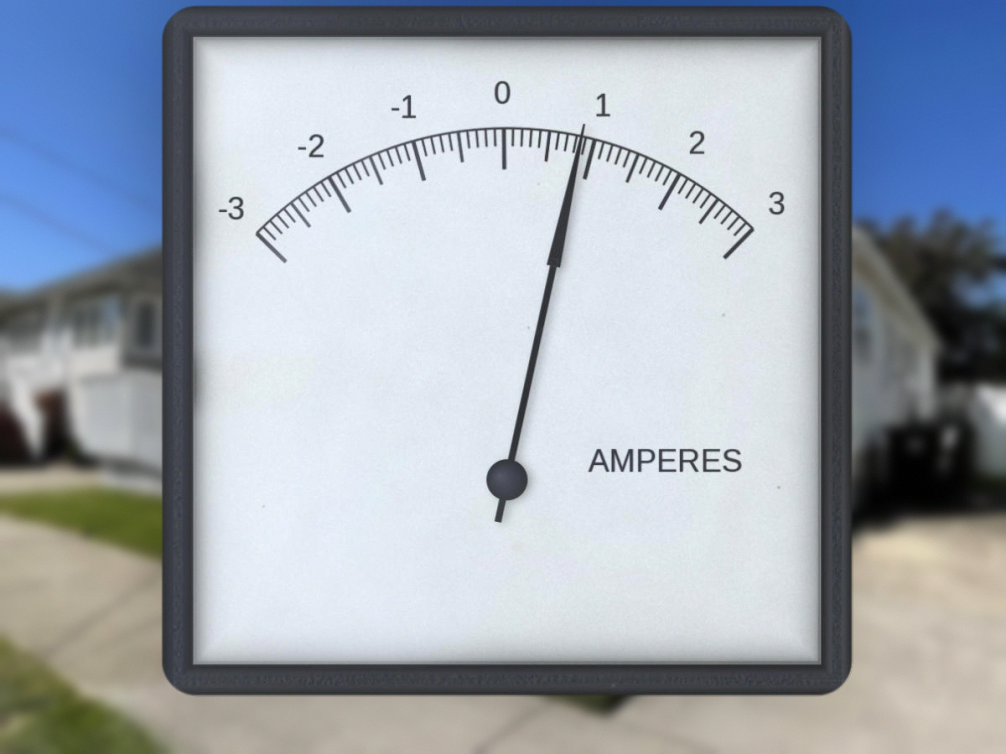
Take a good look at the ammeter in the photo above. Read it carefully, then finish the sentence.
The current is 0.85 A
